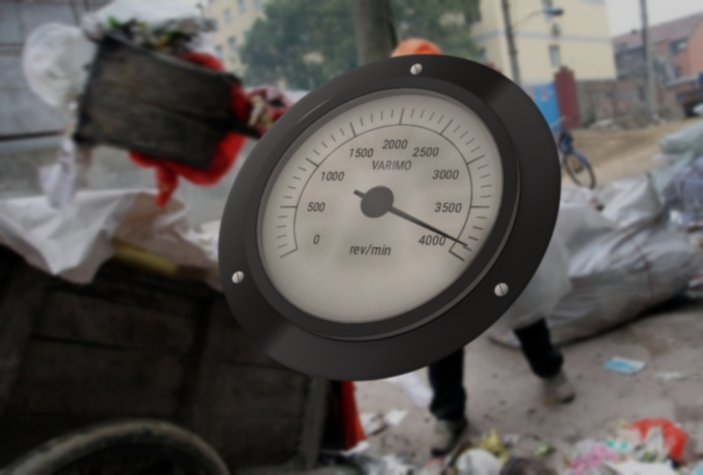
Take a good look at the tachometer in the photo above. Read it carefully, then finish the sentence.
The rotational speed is 3900 rpm
